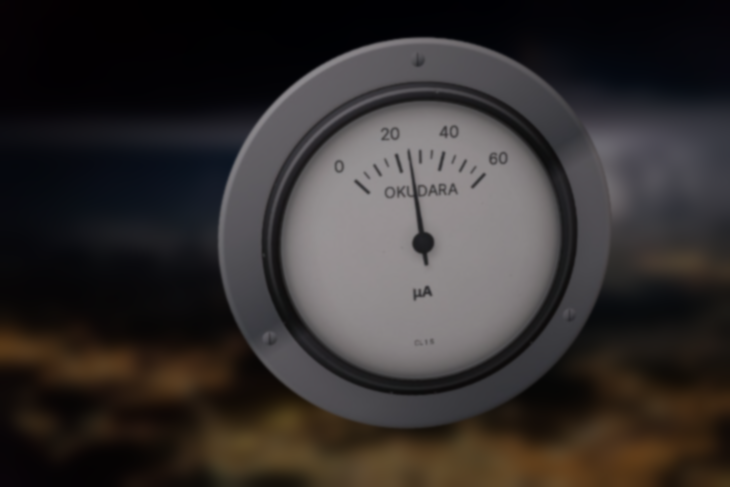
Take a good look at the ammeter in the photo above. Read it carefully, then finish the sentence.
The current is 25 µA
